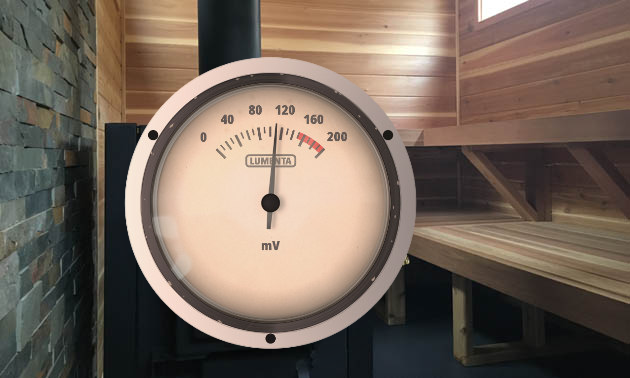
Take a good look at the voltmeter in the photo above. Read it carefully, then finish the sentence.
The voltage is 110 mV
